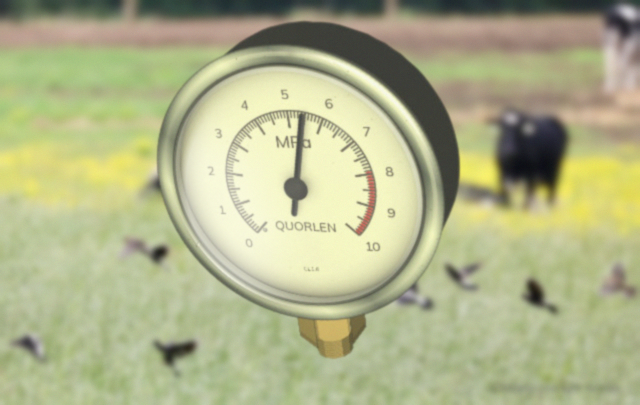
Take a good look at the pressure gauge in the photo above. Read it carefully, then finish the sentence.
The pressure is 5.5 MPa
